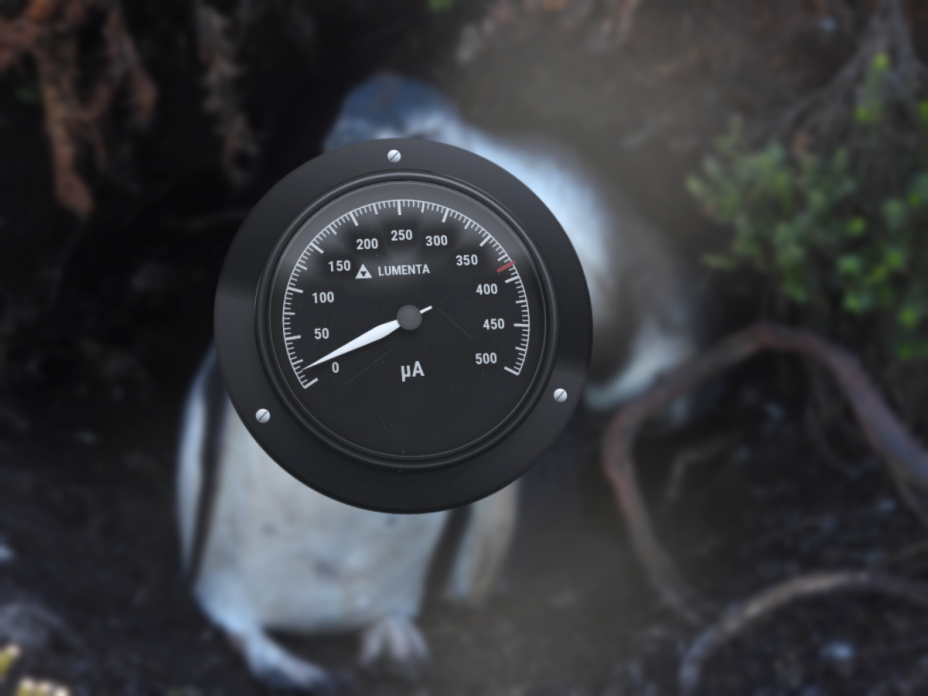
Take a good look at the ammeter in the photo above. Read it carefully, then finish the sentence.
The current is 15 µA
